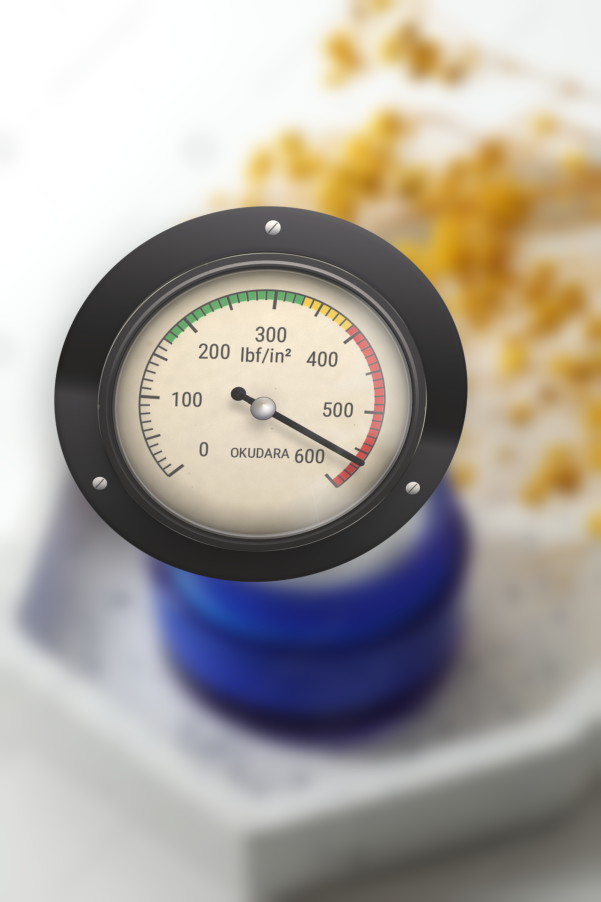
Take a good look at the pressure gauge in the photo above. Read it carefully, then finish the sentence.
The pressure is 560 psi
